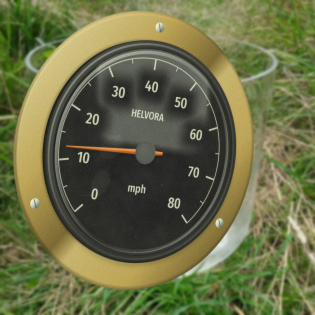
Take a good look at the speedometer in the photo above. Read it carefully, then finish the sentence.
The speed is 12.5 mph
